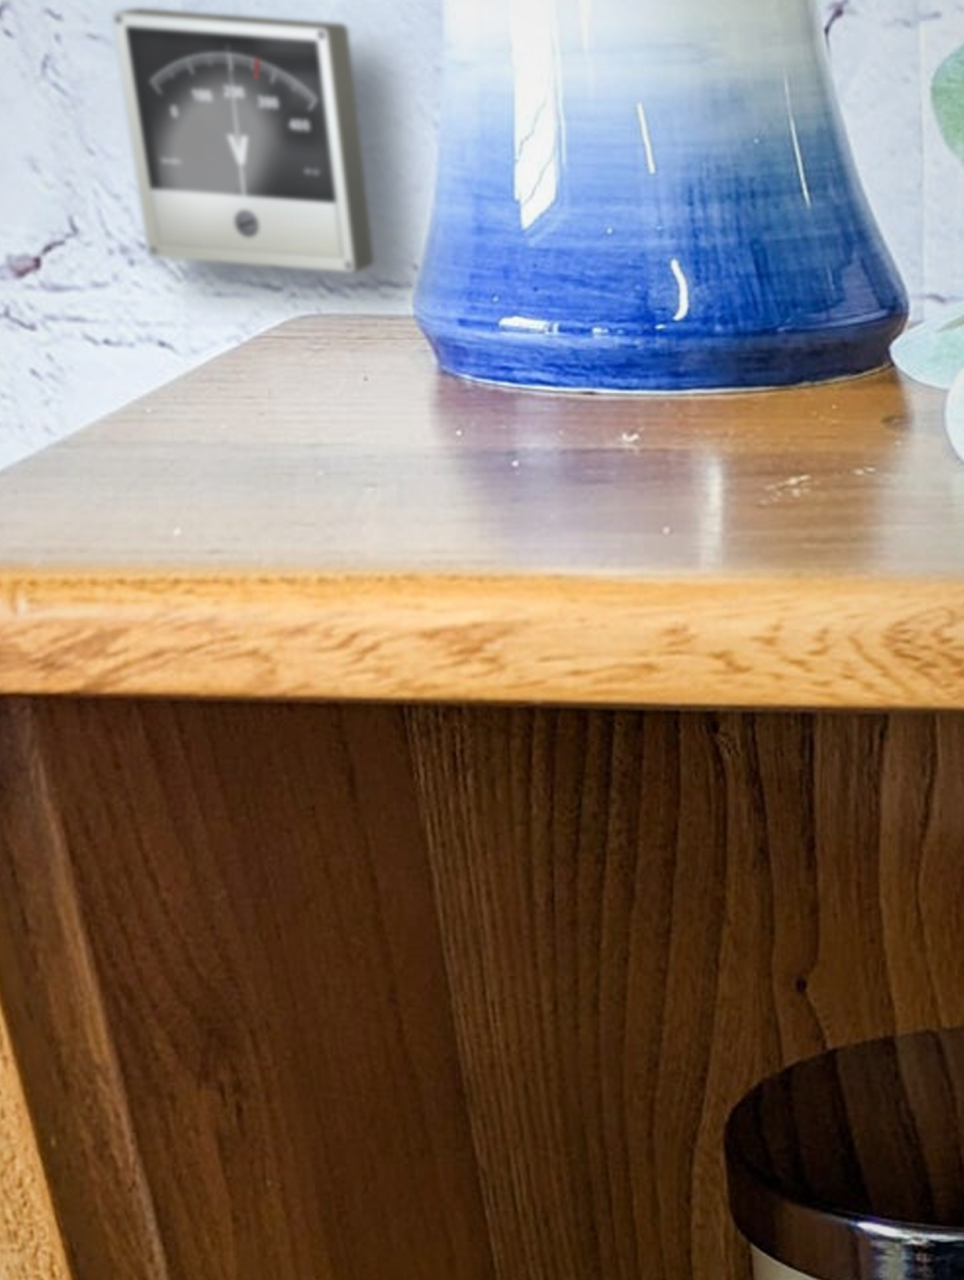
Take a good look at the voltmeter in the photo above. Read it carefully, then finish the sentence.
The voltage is 200 V
